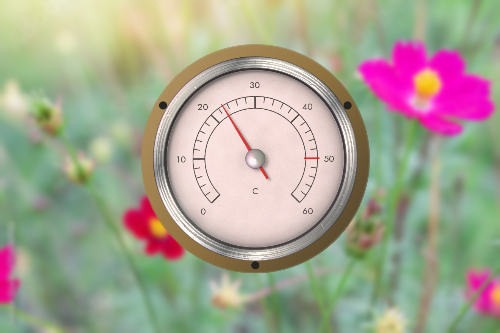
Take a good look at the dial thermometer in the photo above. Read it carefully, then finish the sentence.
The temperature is 23 °C
